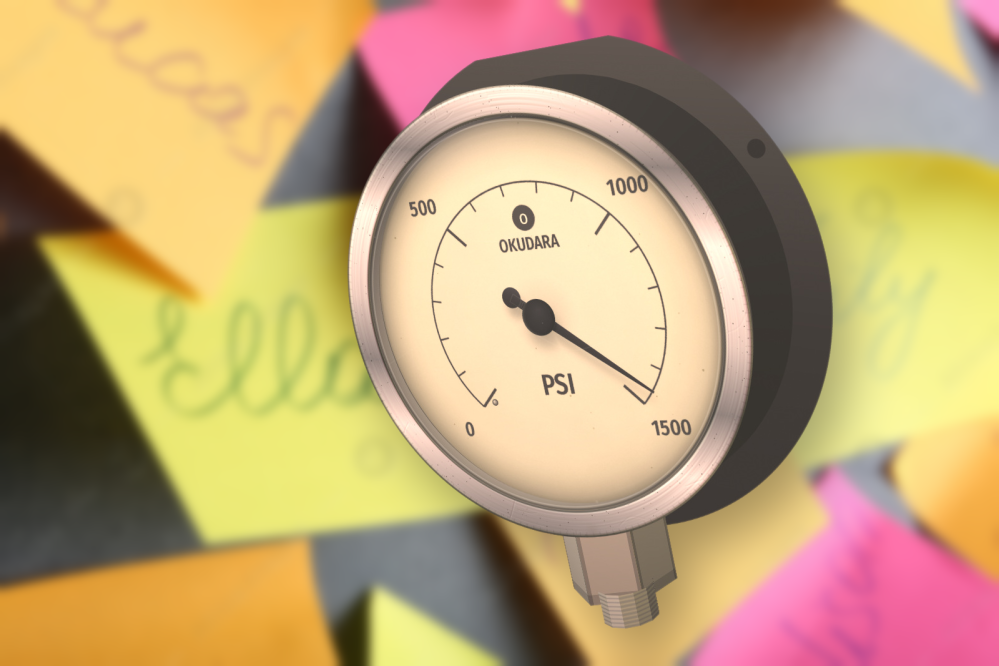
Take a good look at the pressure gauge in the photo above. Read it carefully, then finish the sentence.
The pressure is 1450 psi
